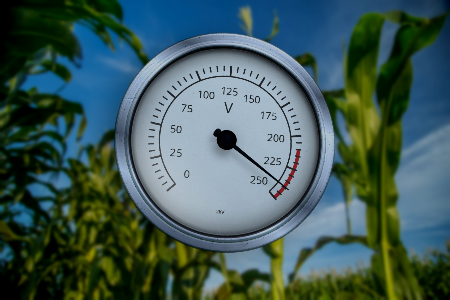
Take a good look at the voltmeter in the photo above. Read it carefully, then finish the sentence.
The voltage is 240 V
